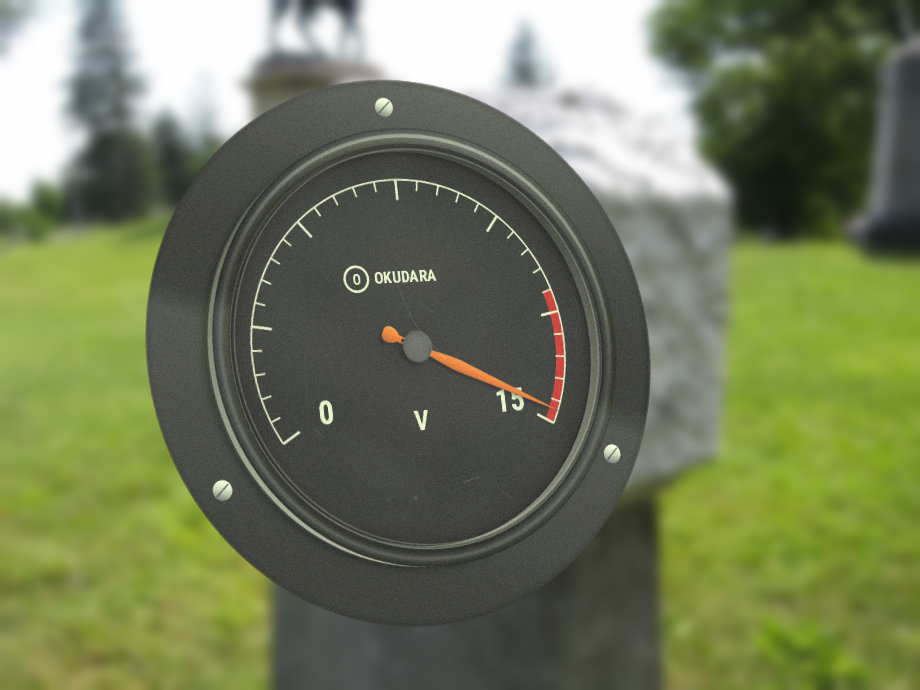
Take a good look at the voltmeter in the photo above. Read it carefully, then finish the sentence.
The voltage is 14.75 V
